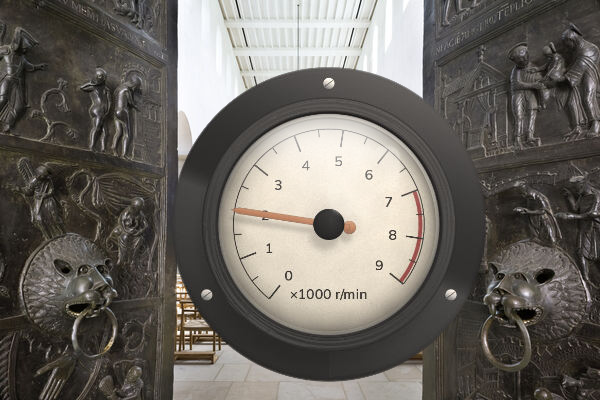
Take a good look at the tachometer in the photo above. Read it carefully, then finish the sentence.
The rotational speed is 2000 rpm
